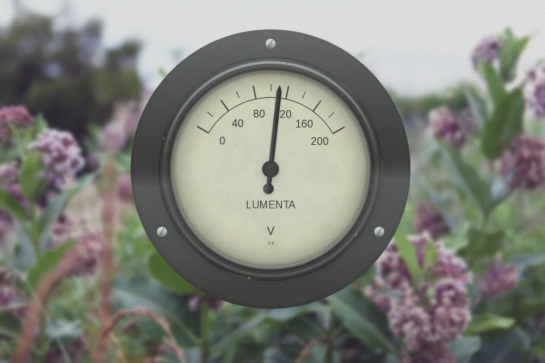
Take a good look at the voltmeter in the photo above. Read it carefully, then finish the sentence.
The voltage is 110 V
